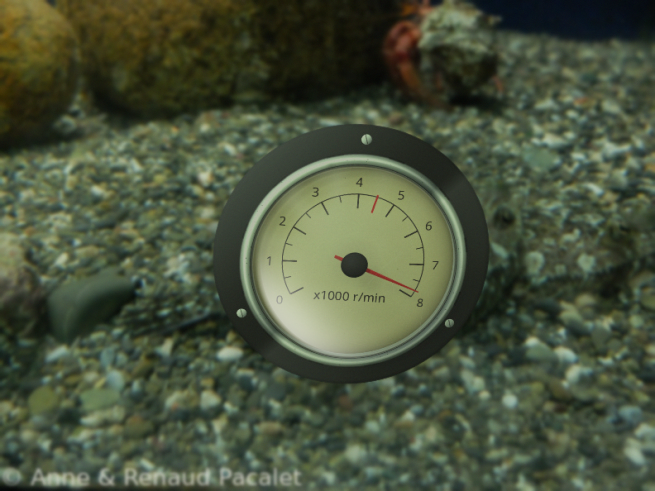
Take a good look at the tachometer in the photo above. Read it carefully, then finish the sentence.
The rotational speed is 7750 rpm
